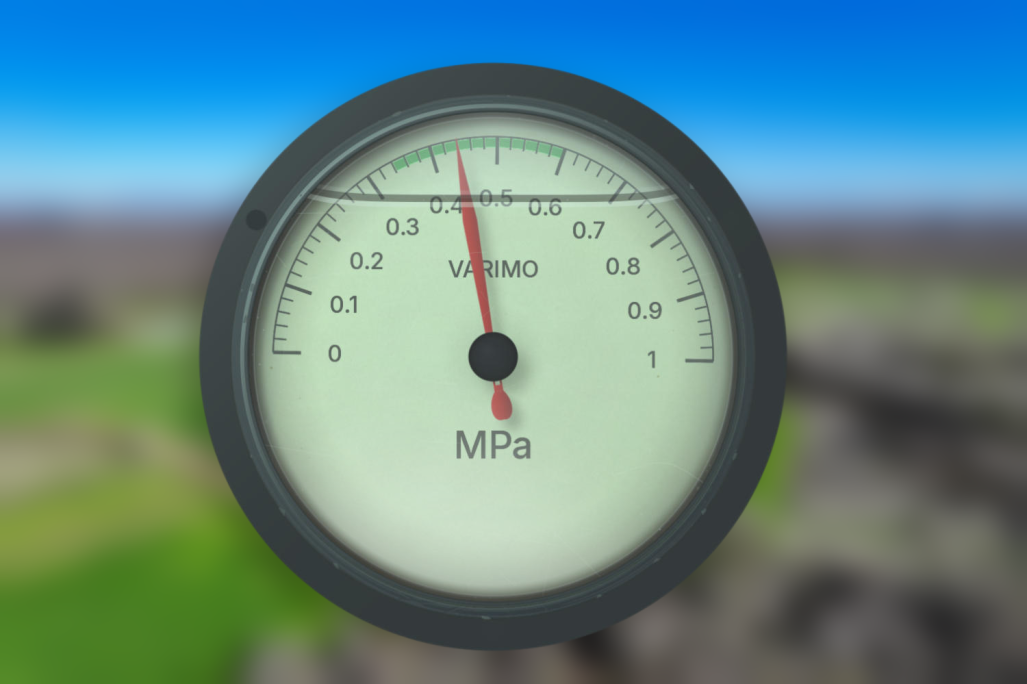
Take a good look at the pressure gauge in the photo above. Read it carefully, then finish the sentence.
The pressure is 0.44 MPa
